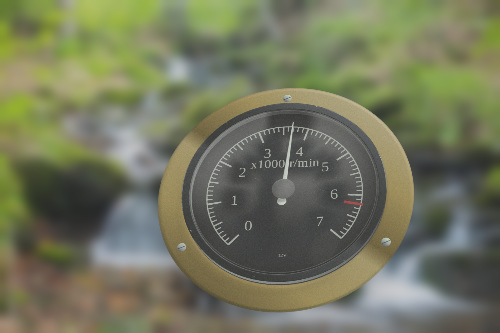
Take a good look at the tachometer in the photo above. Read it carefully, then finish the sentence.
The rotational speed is 3700 rpm
